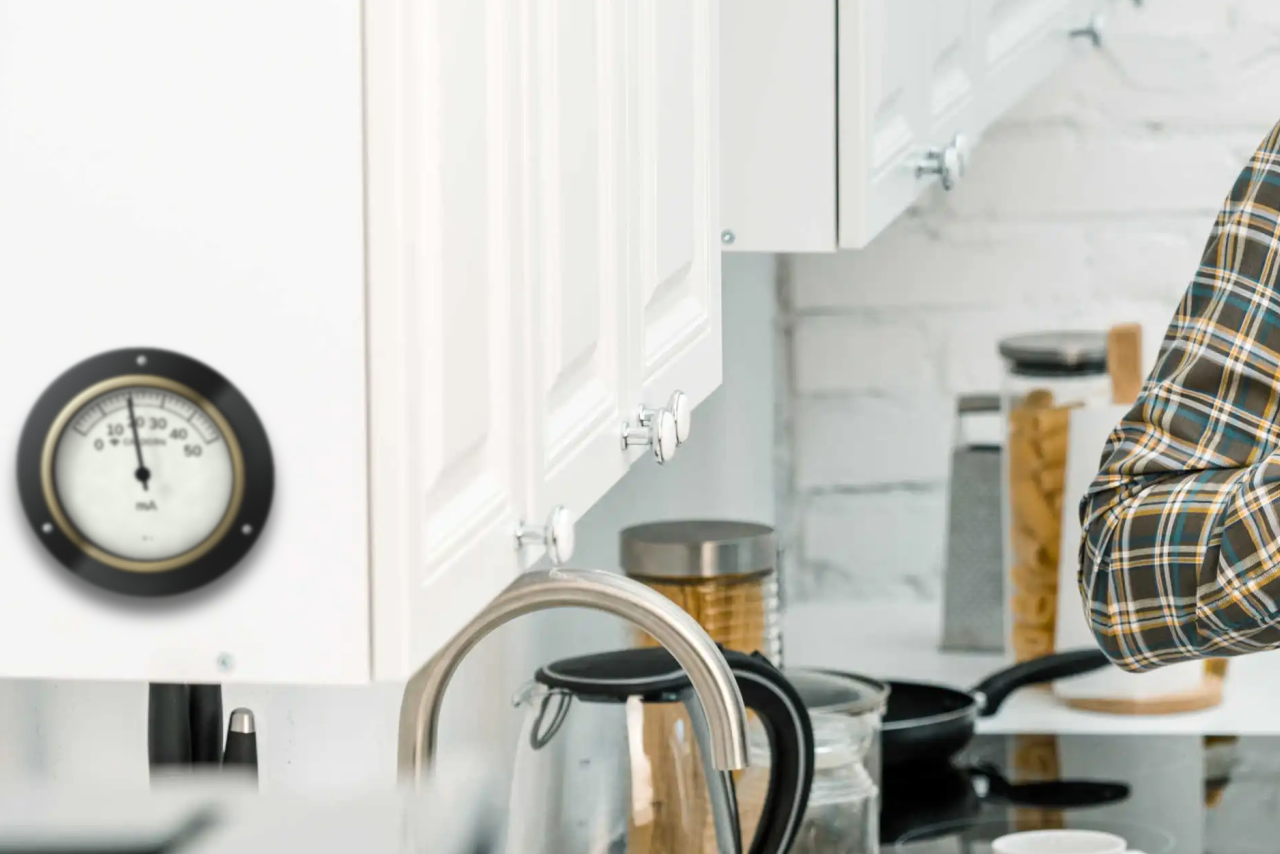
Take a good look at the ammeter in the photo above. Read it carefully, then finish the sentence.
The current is 20 mA
